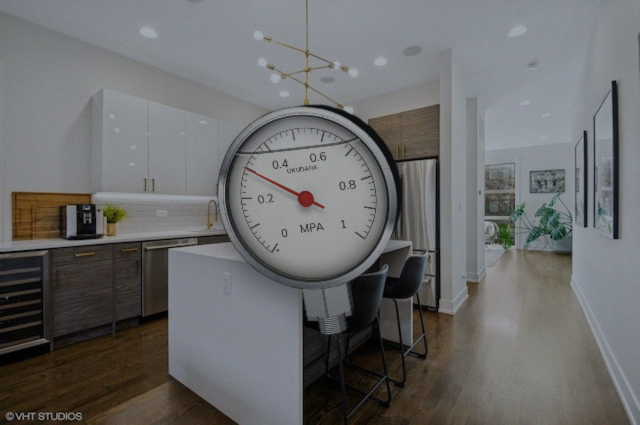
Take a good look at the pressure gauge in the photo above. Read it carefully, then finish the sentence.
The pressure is 0.3 MPa
